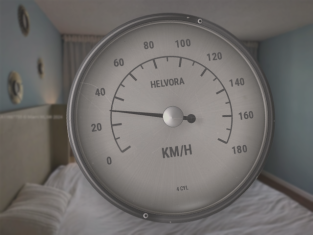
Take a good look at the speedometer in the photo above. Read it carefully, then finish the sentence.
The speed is 30 km/h
